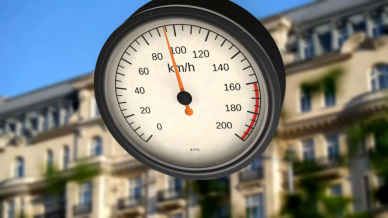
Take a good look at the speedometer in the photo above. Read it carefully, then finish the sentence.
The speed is 95 km/h
